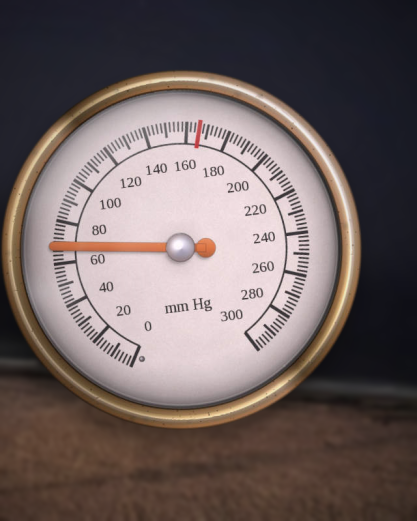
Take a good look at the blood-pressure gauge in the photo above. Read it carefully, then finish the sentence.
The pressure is 68 mmHg
